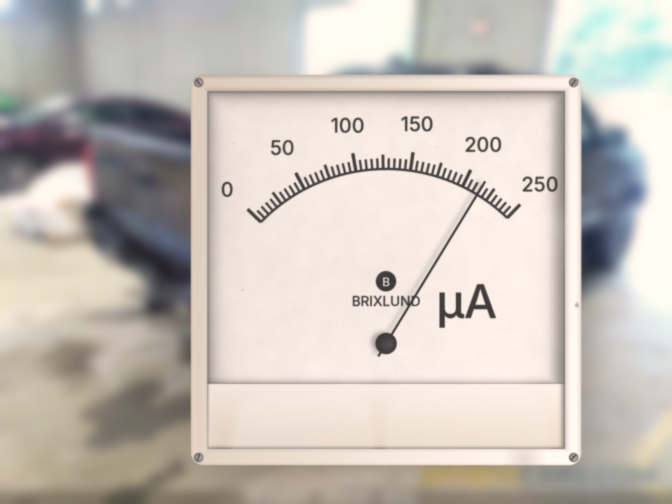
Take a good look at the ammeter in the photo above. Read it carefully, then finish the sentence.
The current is 215 µA
